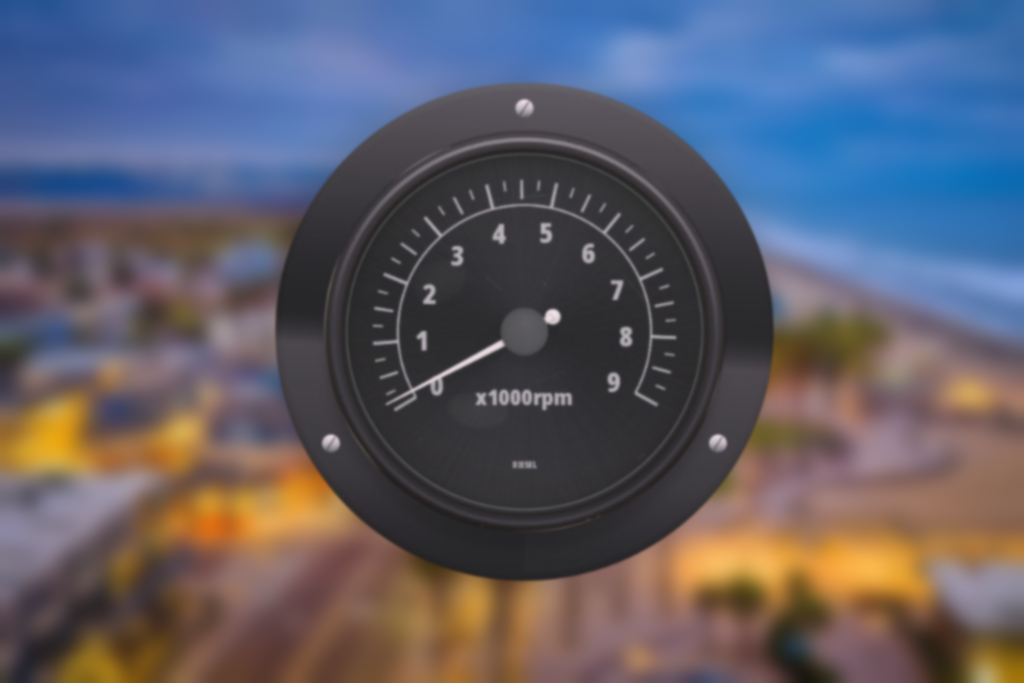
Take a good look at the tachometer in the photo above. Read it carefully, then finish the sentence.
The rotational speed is 125 rpm
